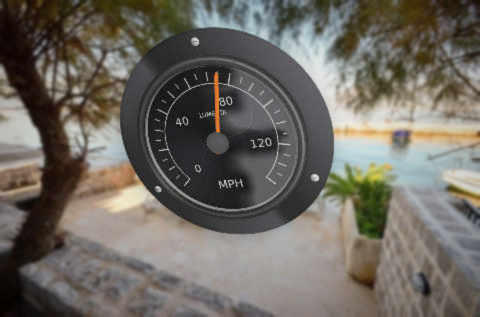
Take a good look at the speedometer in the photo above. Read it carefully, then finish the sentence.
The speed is 75 mph
